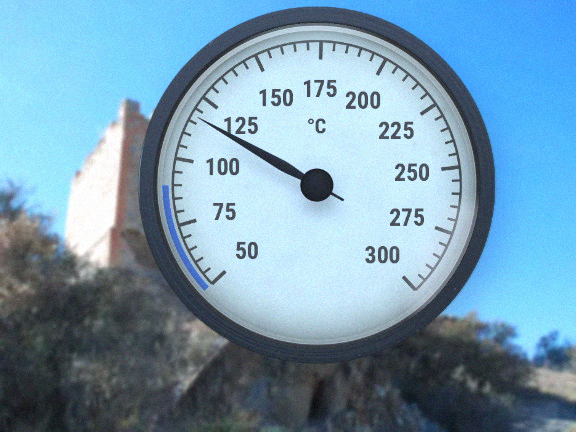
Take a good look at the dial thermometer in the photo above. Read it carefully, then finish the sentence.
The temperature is 117.5 °C
